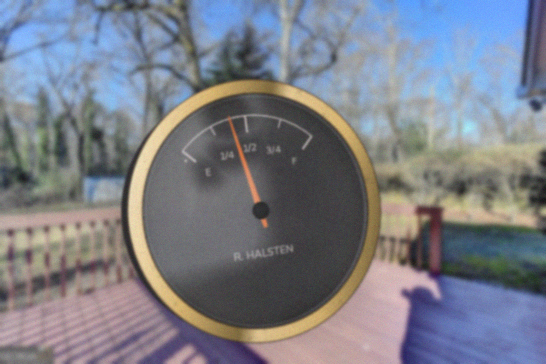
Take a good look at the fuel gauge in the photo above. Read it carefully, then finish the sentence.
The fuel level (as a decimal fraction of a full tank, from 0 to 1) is 0.375
